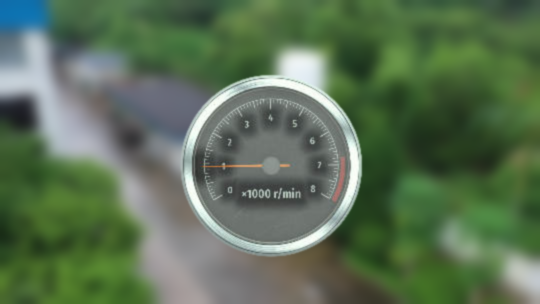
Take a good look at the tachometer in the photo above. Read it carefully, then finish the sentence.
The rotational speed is 1000 rpm
